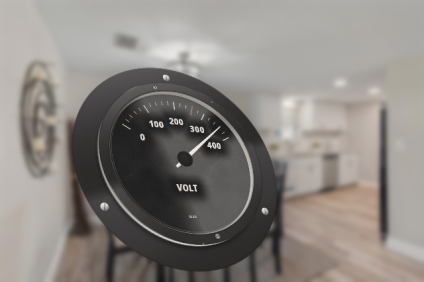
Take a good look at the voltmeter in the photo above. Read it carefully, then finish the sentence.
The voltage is 360 V
